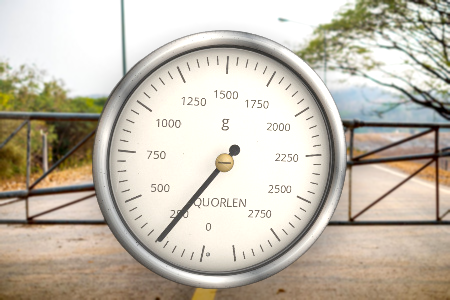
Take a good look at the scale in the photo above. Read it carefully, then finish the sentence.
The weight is 250 g
